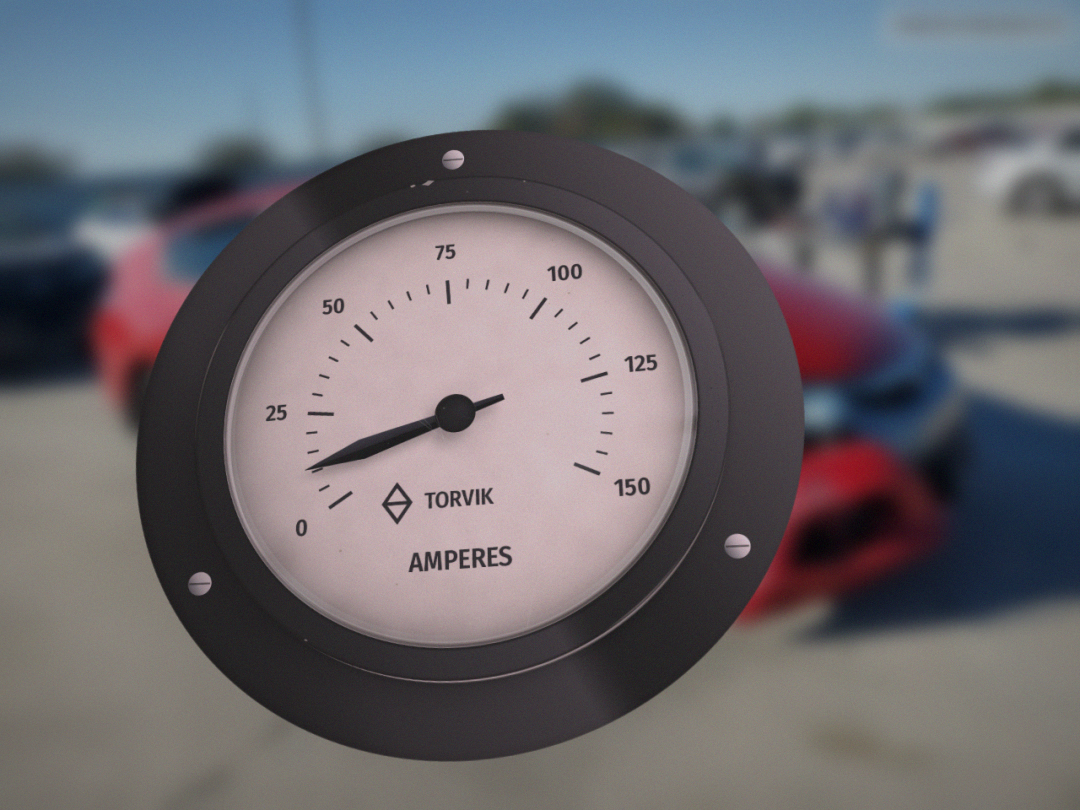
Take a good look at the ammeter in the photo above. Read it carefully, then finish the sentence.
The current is 10 A
